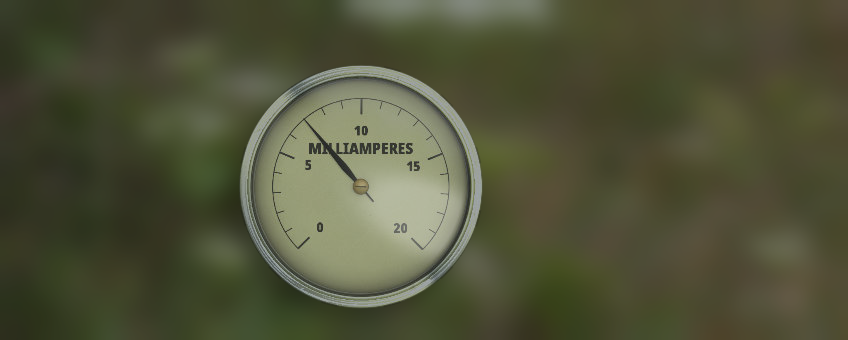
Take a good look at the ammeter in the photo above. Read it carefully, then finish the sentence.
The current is 7 mA
